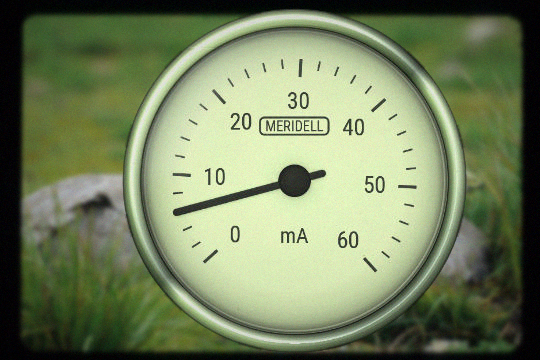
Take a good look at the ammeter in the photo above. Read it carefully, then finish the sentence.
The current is 6 mA
